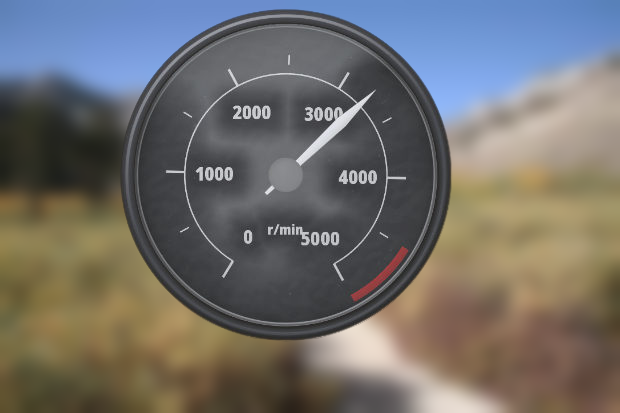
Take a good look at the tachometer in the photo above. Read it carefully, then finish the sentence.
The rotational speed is 3250 rpm
